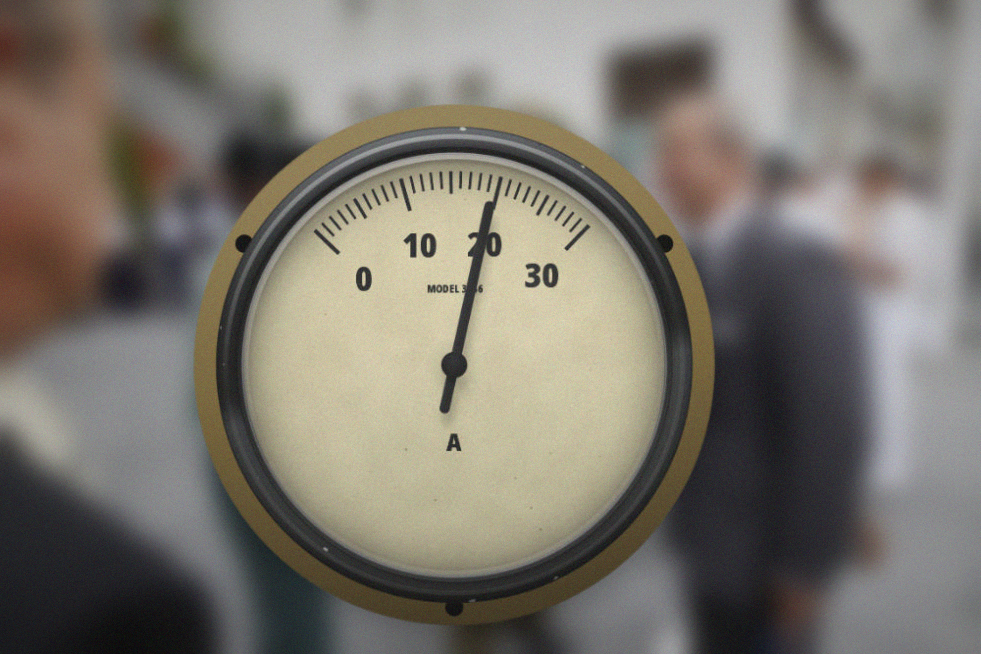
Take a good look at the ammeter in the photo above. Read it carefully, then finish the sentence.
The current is 19.5 A
